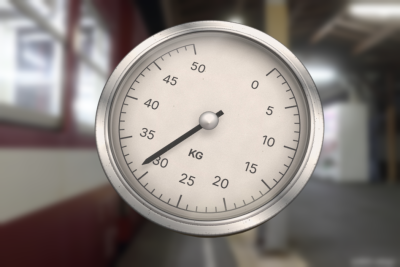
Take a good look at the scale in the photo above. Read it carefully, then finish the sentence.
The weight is 31 kg
